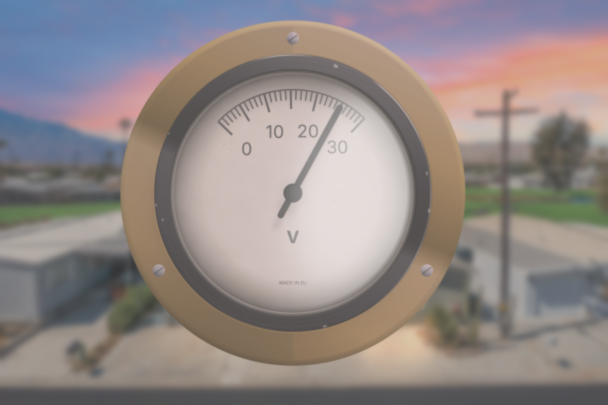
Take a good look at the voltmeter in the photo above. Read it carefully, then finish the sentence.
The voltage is 25 V
